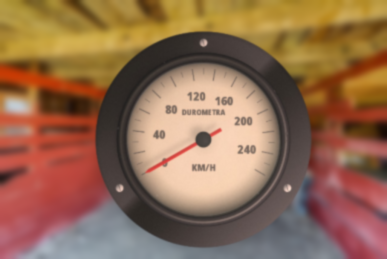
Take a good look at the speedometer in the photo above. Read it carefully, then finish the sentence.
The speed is 0 km/h
